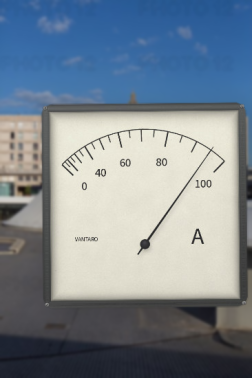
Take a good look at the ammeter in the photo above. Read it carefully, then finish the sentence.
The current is 95 A
